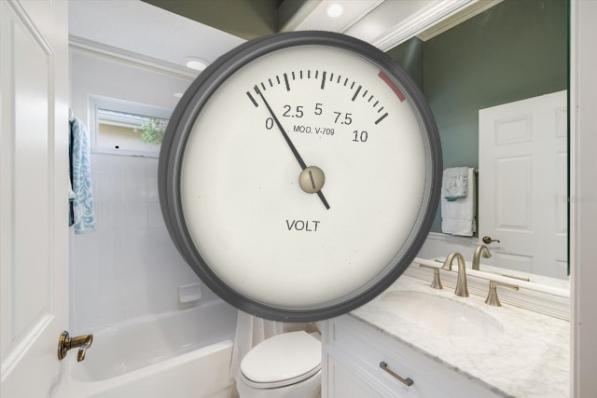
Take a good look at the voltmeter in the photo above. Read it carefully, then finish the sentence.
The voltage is 0.5 V
